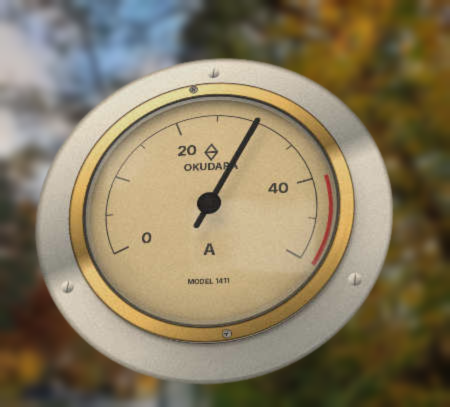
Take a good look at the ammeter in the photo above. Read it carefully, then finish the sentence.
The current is 30 A
